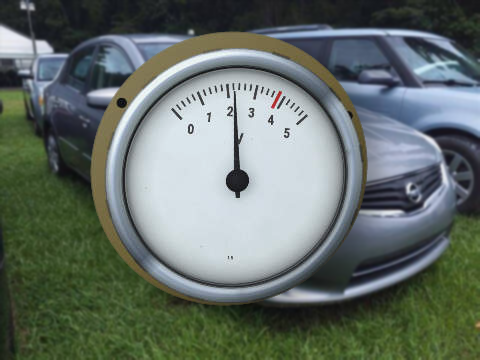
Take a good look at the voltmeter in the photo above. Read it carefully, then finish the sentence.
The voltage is 2.2 V
